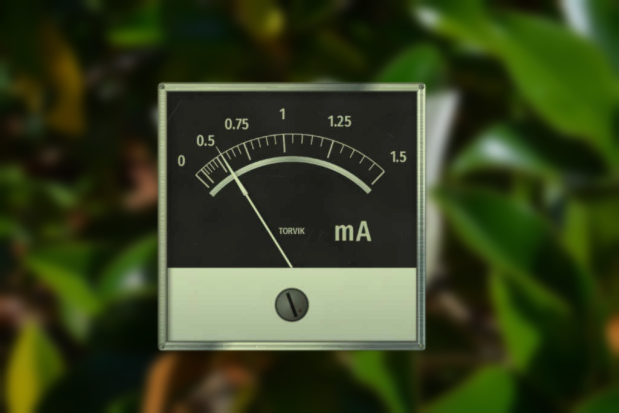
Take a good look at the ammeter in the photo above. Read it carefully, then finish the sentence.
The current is 0.55 mA
